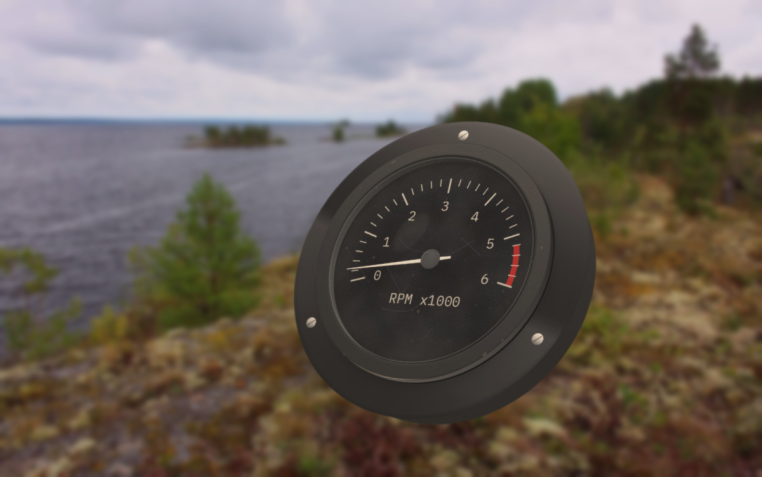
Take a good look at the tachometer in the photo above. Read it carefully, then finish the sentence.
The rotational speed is 200 rpm
